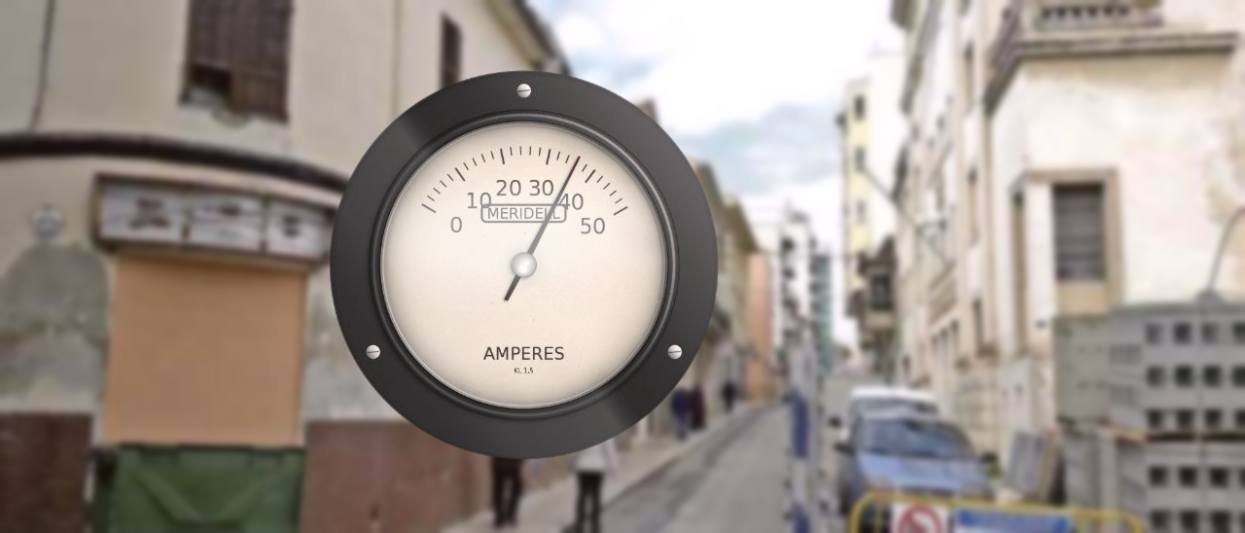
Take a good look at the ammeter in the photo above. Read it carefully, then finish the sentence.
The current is 36 A
